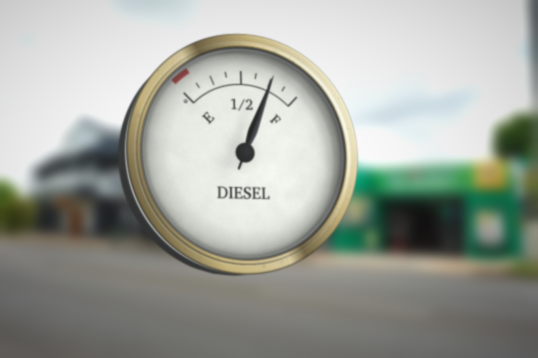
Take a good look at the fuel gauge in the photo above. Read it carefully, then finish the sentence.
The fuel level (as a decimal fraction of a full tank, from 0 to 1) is 0.75
